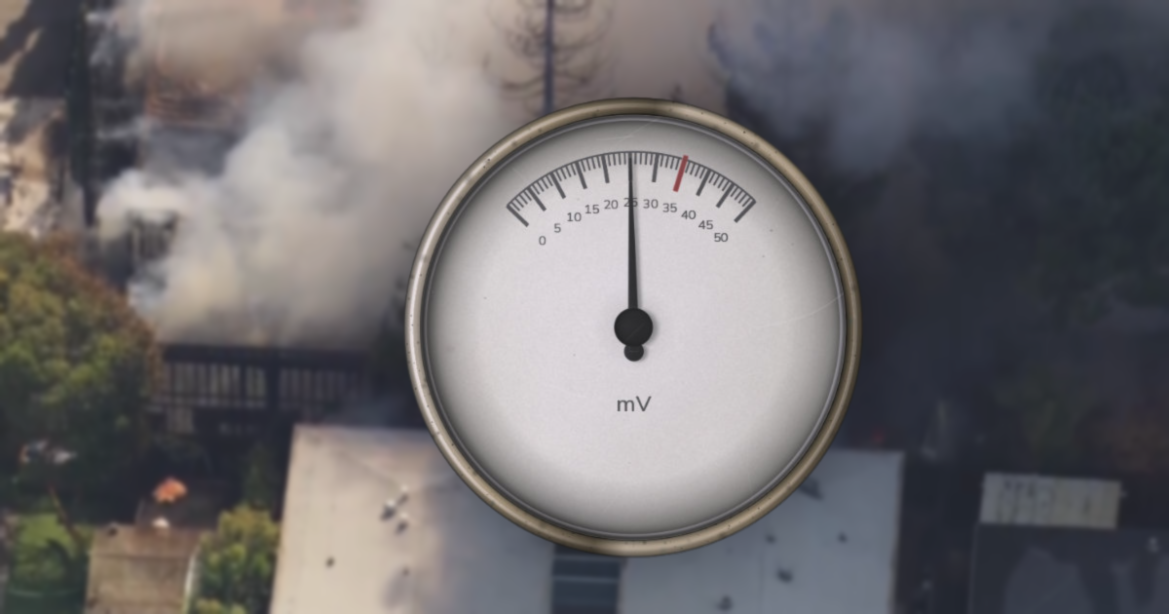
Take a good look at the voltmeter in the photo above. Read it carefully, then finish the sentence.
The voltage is 25 mV
